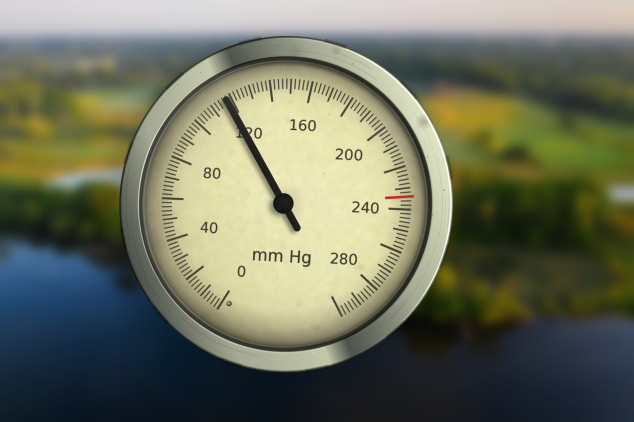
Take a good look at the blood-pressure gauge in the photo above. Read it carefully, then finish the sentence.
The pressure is 118 mmHg
